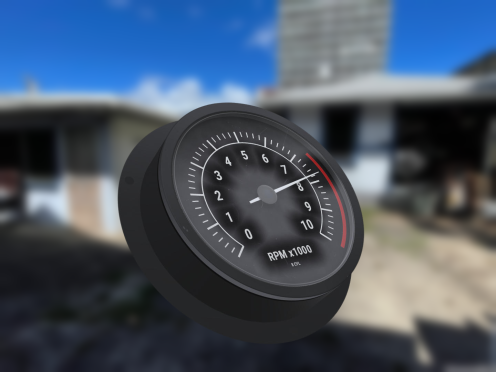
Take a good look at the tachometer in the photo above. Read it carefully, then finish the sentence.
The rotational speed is 7800 rpm
